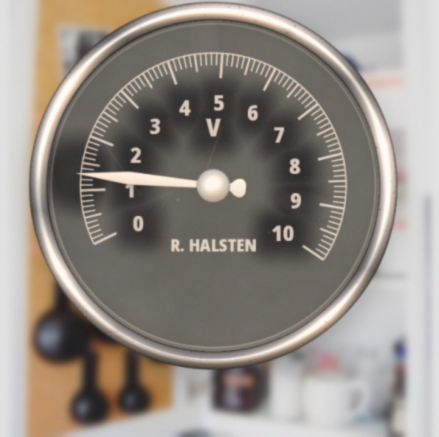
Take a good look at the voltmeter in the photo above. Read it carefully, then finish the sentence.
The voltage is 1.3 V
